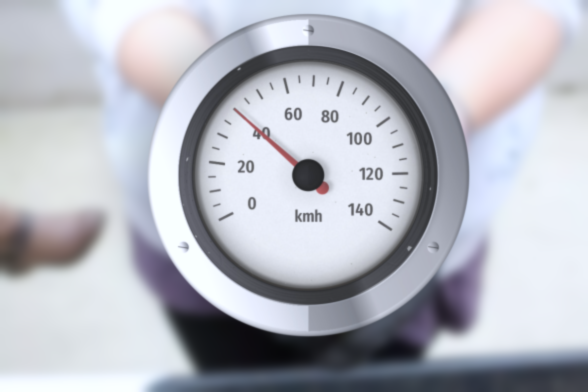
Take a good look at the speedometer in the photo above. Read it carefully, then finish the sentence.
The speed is 40 km/h
